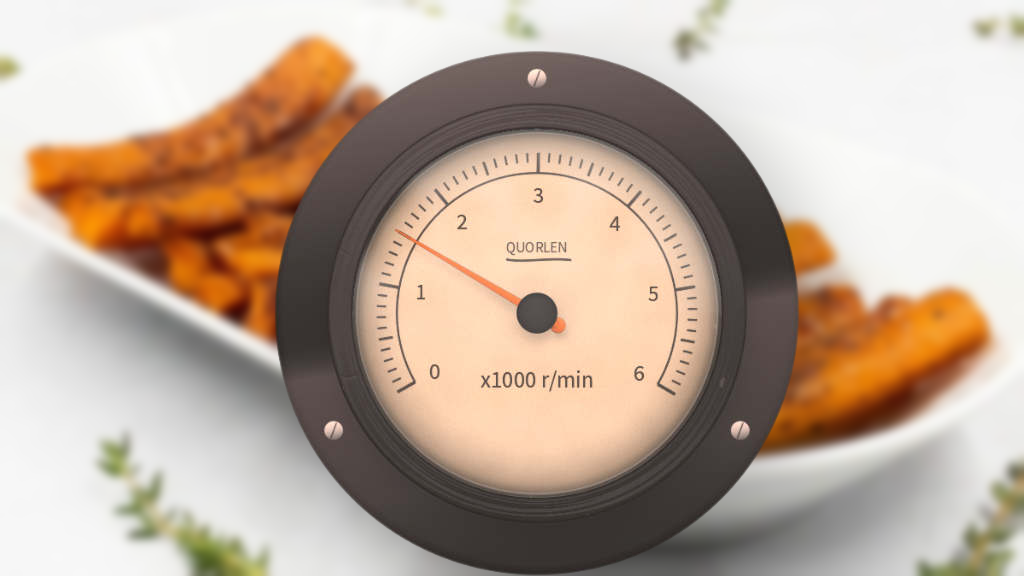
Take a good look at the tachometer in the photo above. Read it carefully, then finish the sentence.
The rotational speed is 1500 rpm
